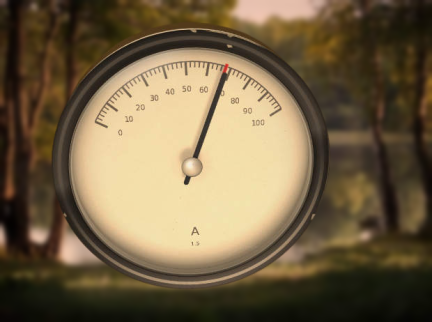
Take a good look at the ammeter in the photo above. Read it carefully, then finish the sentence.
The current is 68 A
